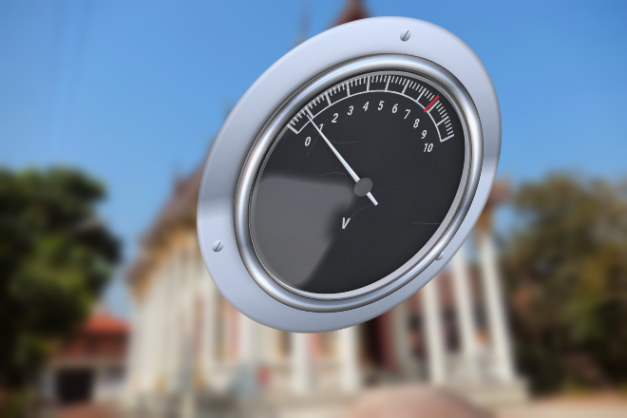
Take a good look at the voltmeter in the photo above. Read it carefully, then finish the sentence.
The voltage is 0.8 V
